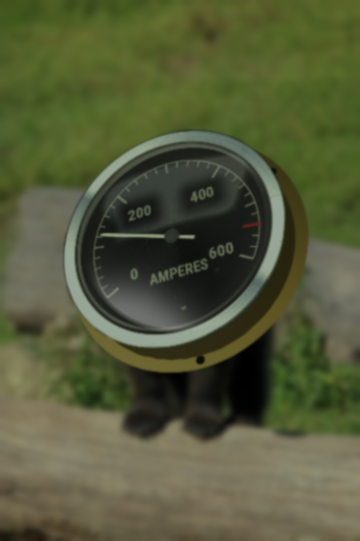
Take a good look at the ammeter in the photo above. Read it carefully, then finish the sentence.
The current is 120 A
